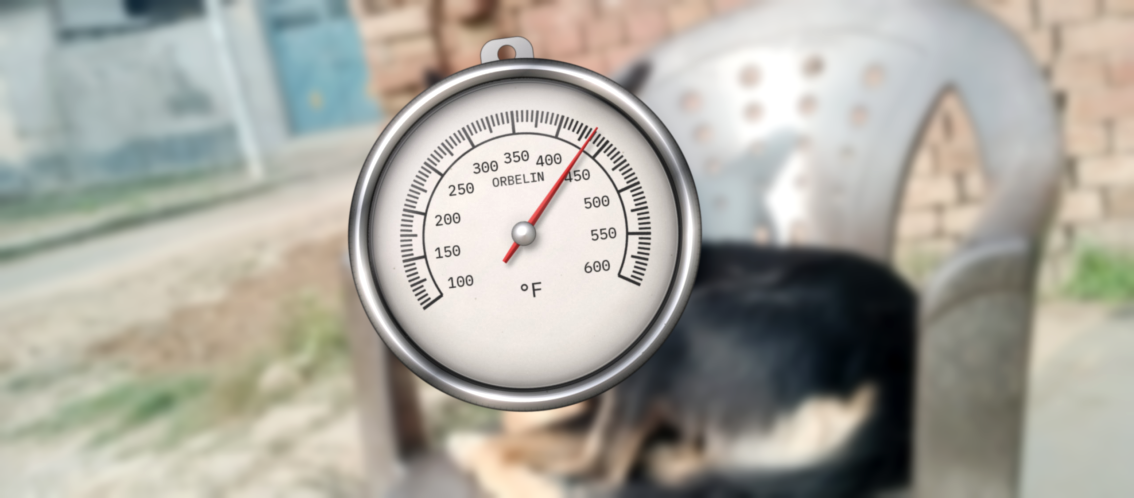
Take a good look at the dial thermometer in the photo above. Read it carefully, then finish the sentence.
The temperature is 435 °F
